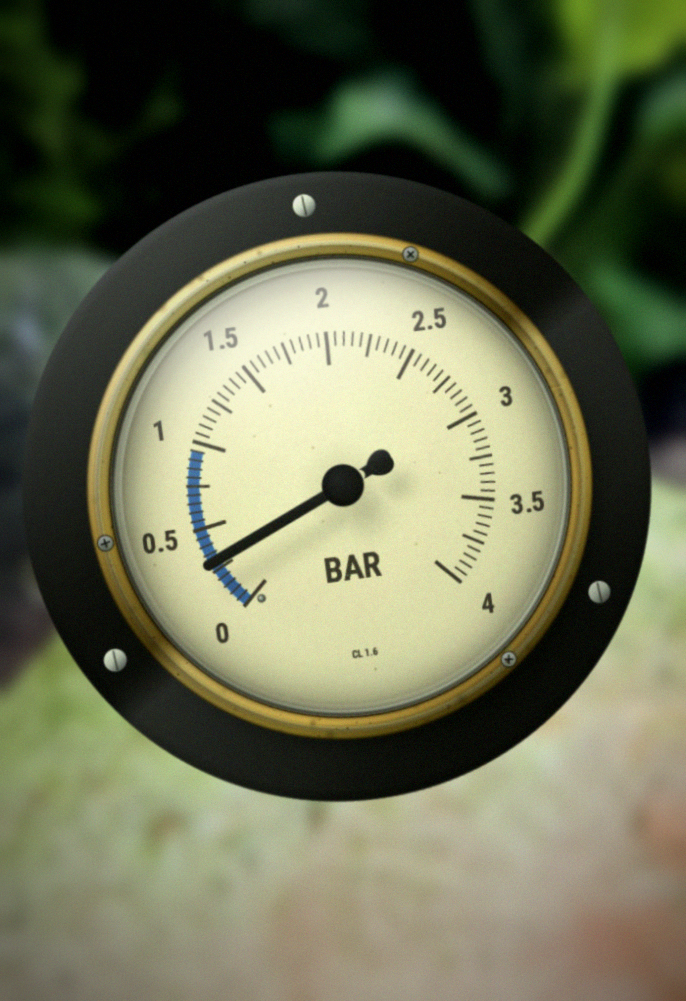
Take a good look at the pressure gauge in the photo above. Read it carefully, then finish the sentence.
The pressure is 0.3 bar
